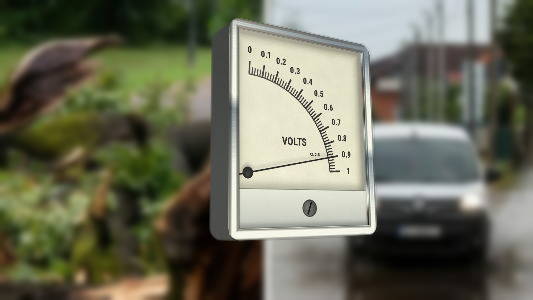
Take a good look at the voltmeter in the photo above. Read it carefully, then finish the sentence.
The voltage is 0.9 V
